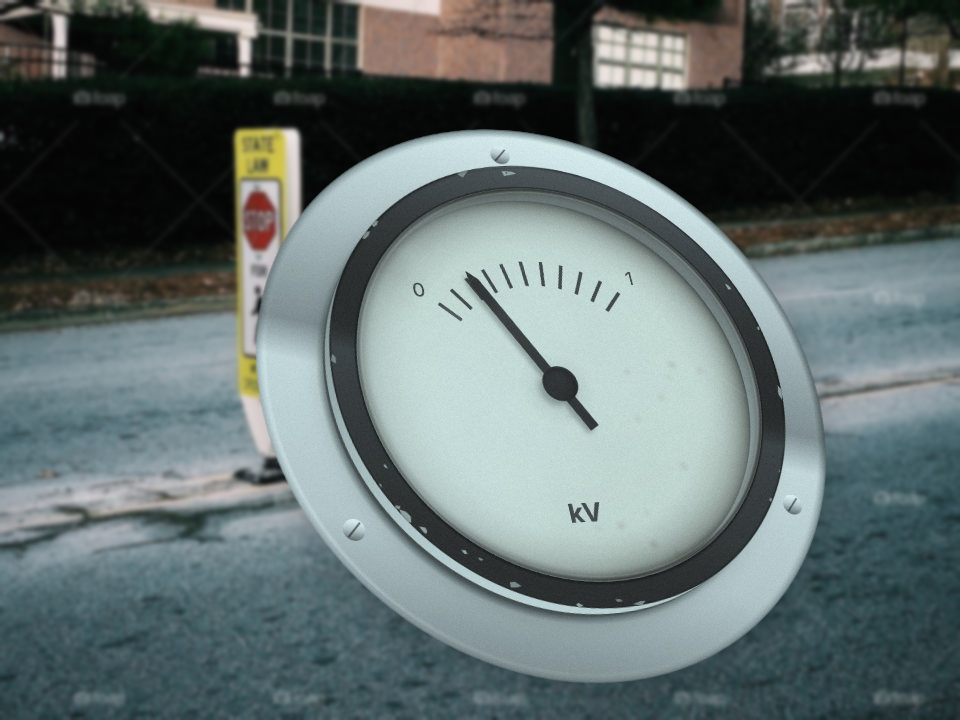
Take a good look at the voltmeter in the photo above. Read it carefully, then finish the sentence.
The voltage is 0.2 kV
